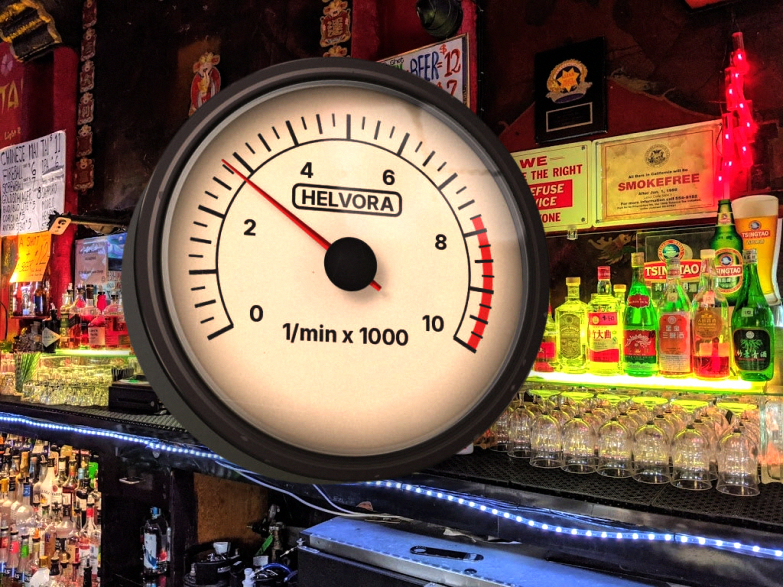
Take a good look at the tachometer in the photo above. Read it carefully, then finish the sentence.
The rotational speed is 2750 rpm
